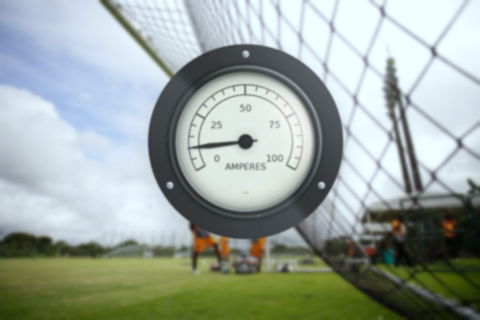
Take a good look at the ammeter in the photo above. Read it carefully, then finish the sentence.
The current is 10 A
